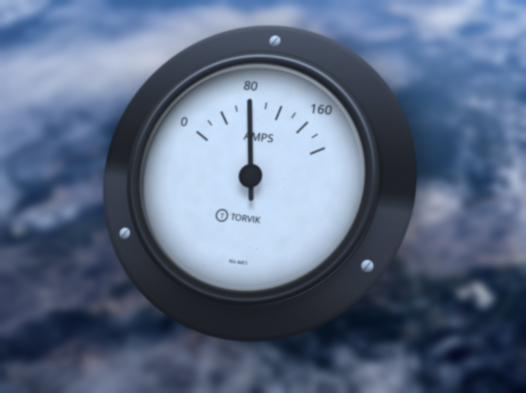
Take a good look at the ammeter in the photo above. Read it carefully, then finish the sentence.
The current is 80 A
